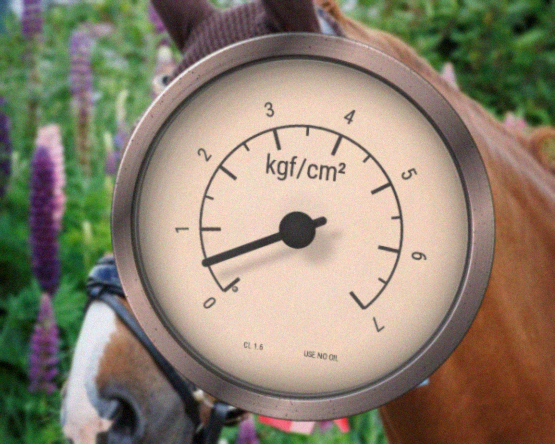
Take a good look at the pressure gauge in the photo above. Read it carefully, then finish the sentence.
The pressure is 0.5 kg/cm²
